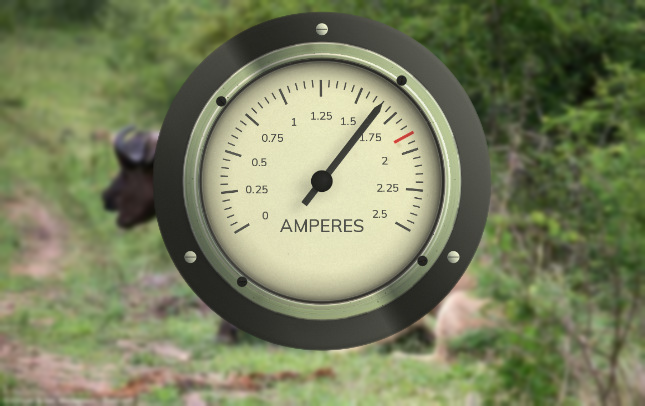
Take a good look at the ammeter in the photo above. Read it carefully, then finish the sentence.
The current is 1.65 A
